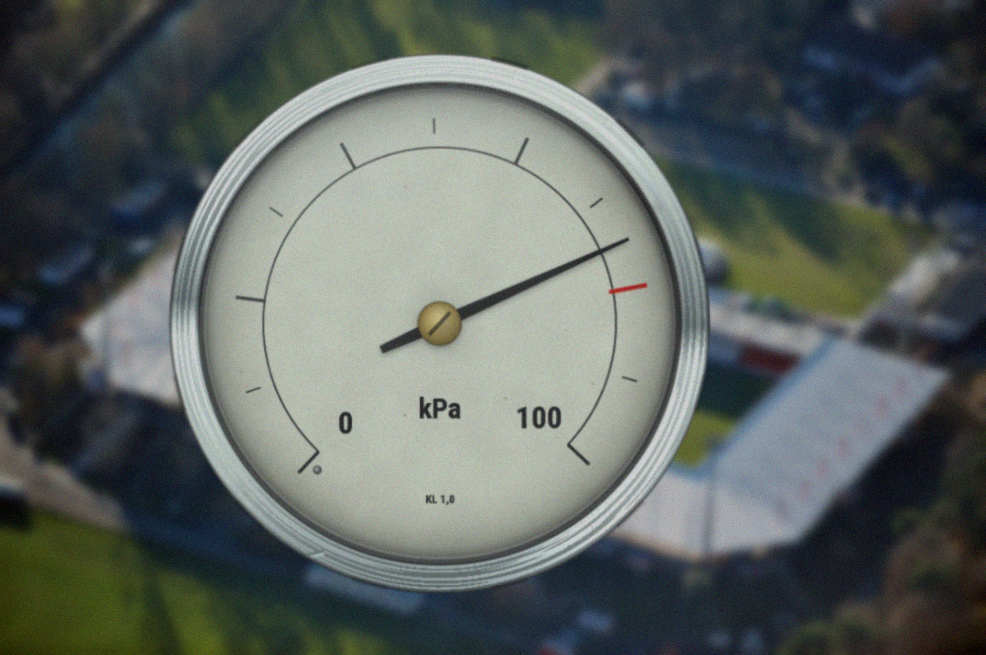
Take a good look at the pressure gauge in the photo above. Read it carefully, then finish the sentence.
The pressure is 75 kPa
